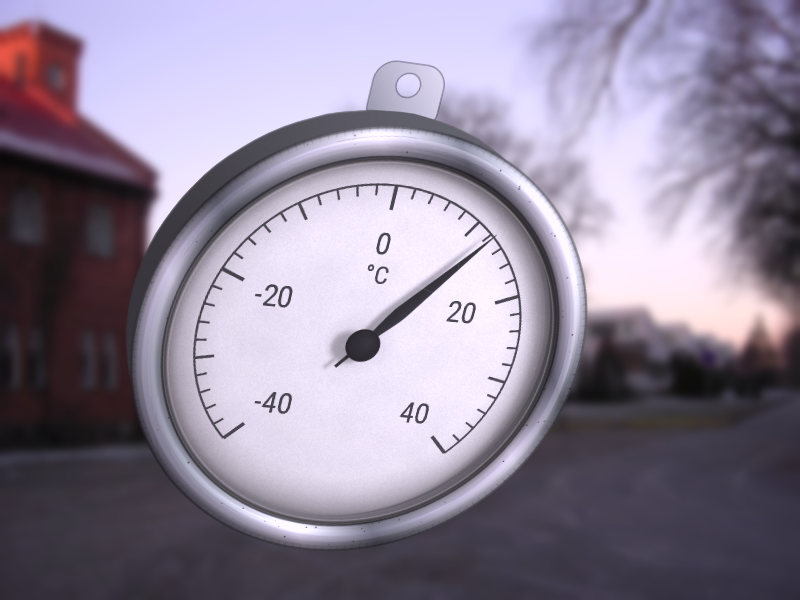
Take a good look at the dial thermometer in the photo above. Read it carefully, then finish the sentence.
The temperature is 12 °C
